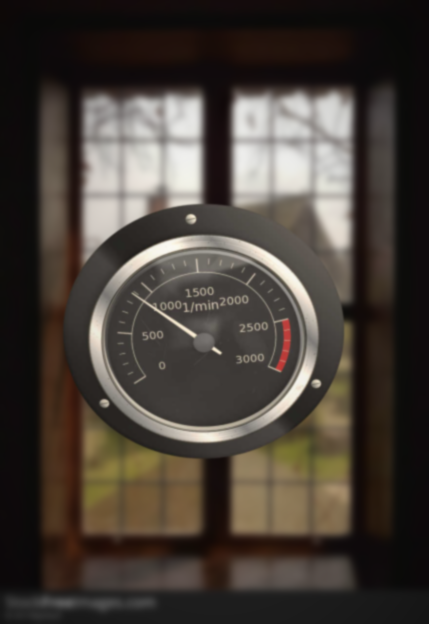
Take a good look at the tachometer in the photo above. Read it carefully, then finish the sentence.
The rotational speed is 900 rpm
